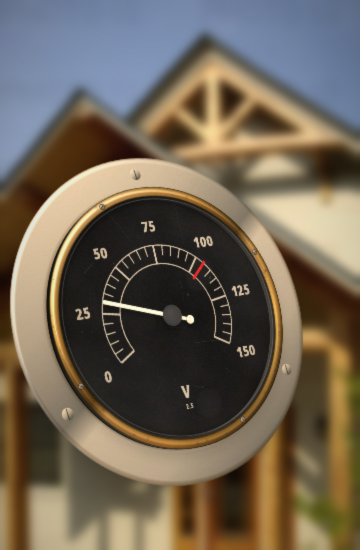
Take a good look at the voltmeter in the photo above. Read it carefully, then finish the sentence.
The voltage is 30 V
